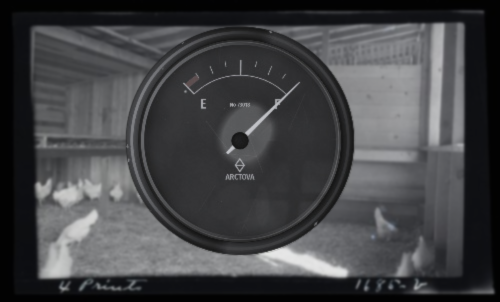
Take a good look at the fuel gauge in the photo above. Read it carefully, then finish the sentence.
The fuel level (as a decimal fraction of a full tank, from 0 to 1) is 1
